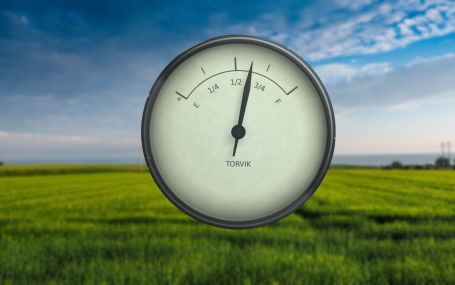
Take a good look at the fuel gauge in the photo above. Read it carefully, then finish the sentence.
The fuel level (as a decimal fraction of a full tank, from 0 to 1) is 0.625
